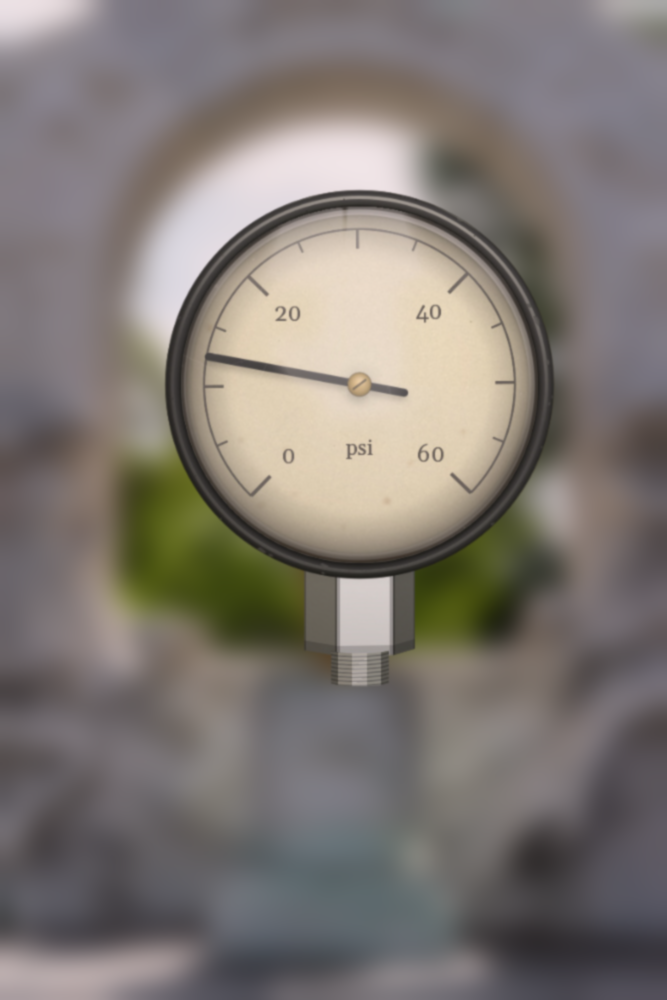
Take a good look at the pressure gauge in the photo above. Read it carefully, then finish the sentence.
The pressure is 12.5 psi
